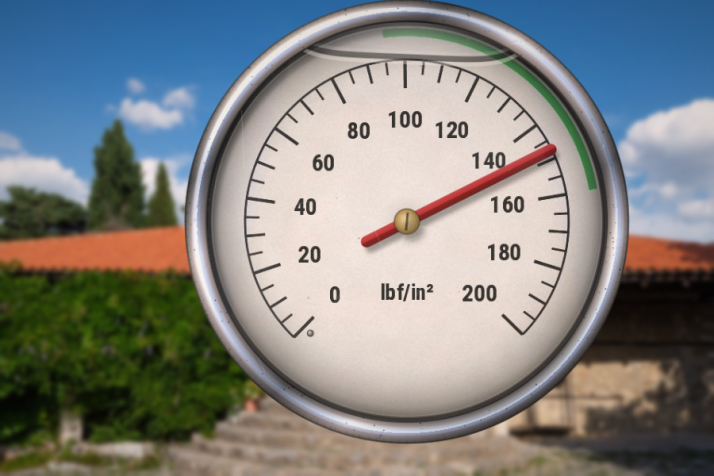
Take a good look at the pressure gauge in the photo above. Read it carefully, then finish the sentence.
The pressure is 147.5 psi
